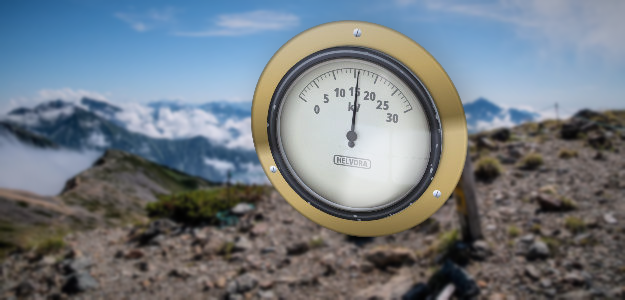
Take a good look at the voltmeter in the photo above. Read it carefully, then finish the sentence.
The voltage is 16 kV
